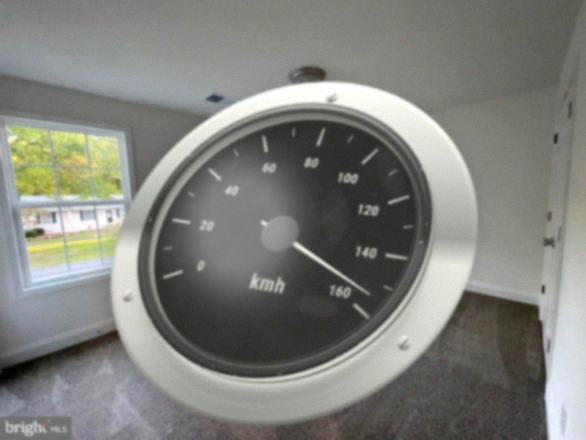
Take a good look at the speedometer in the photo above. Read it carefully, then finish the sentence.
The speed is 155 km/h
